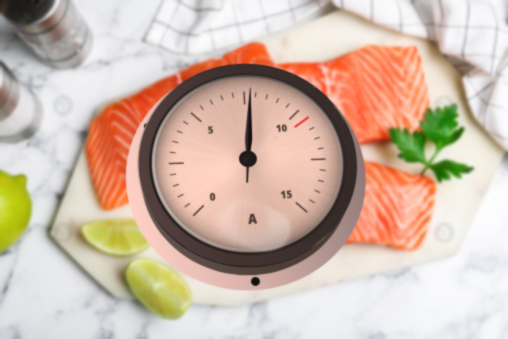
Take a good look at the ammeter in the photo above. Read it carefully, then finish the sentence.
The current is 7.75 A
